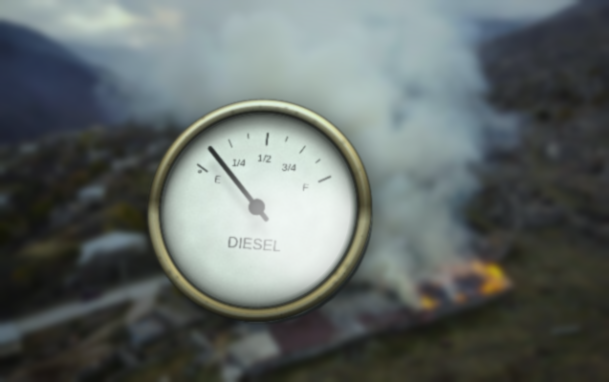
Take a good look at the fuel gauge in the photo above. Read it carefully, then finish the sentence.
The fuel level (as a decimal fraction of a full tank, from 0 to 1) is 0.125
